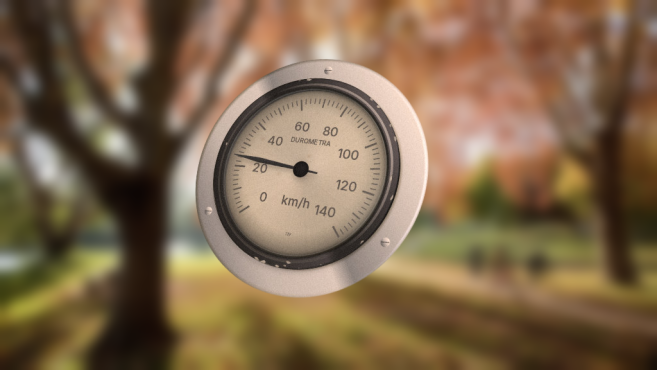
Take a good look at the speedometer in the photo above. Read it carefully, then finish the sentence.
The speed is 24 km/h
